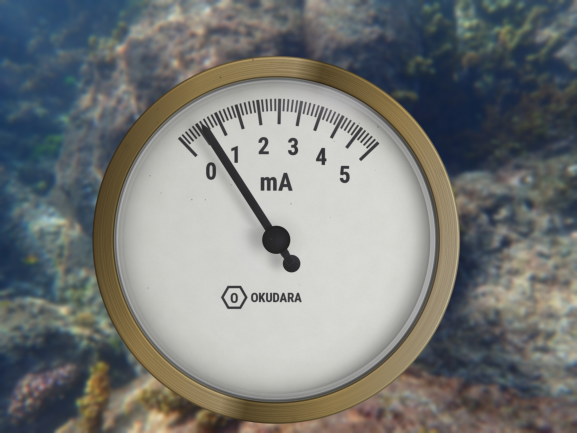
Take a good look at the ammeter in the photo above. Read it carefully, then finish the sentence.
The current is 0.6 mA
